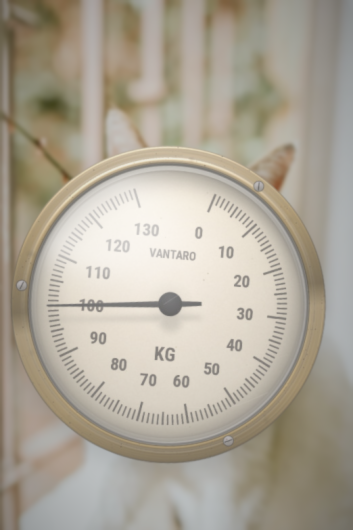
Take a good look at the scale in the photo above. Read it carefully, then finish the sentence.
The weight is 100 kg
